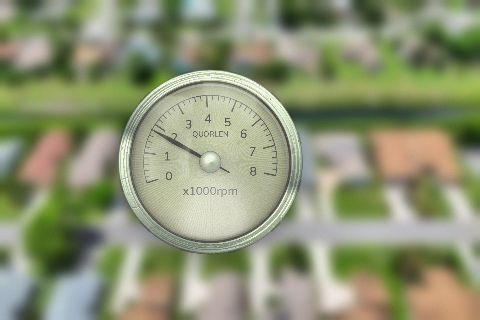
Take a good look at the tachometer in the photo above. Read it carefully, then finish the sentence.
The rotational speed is 1800 rpm
